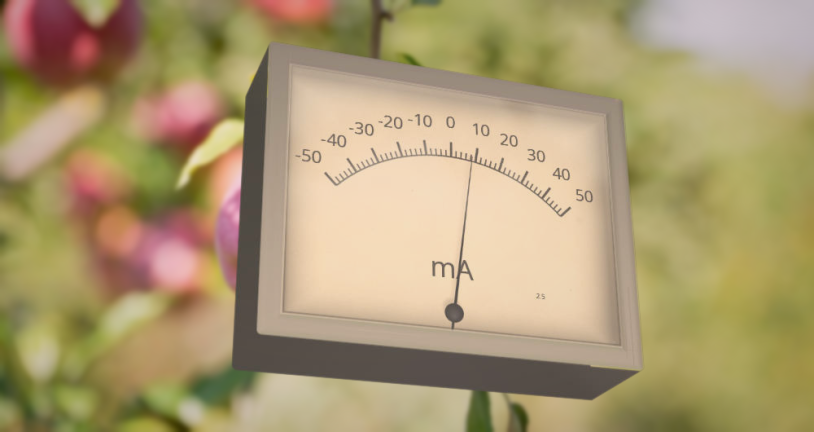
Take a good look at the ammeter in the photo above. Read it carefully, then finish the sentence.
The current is 8 mA
